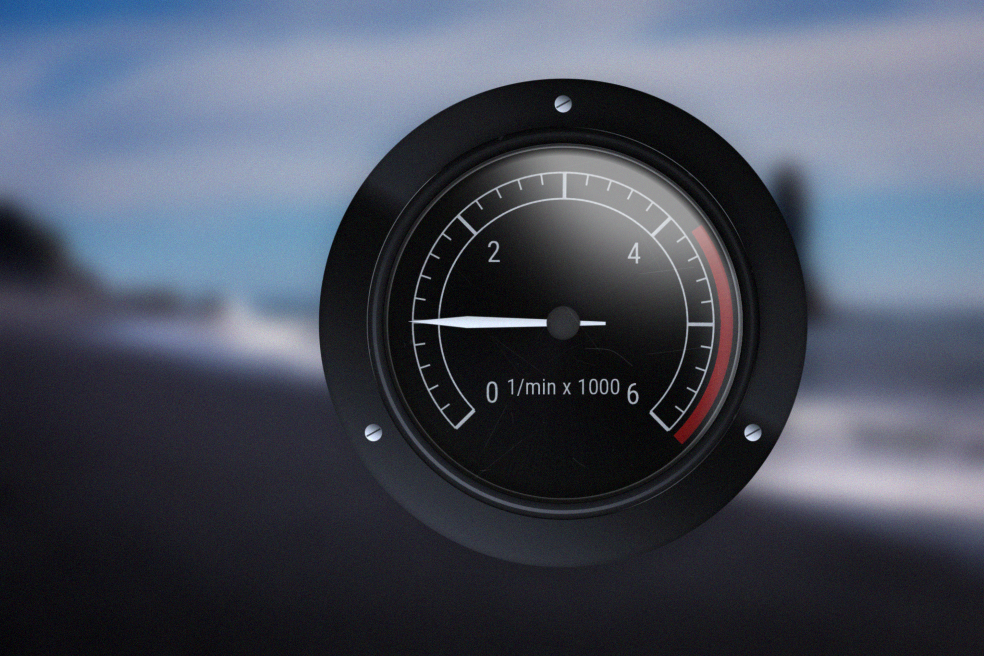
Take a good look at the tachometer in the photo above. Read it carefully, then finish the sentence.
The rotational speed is 1000 rpm
